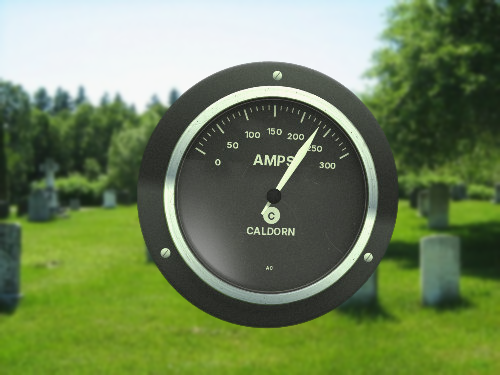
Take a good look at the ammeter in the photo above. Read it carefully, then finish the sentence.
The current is 230 A
